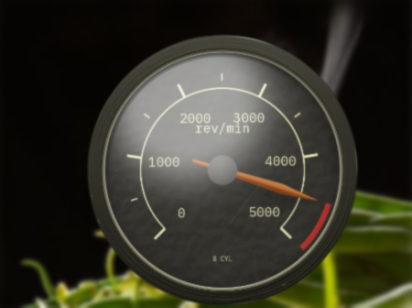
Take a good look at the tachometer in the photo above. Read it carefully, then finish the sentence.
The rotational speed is 4500 rpm
